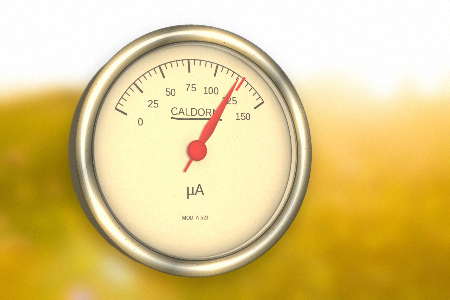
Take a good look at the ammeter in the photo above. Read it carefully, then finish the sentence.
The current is 120 µA
